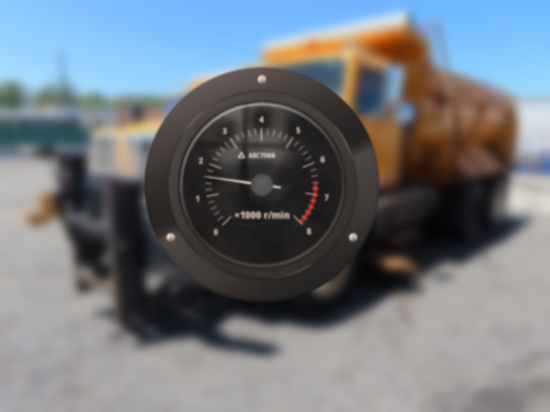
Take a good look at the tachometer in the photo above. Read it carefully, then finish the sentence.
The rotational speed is 1600 rpm
